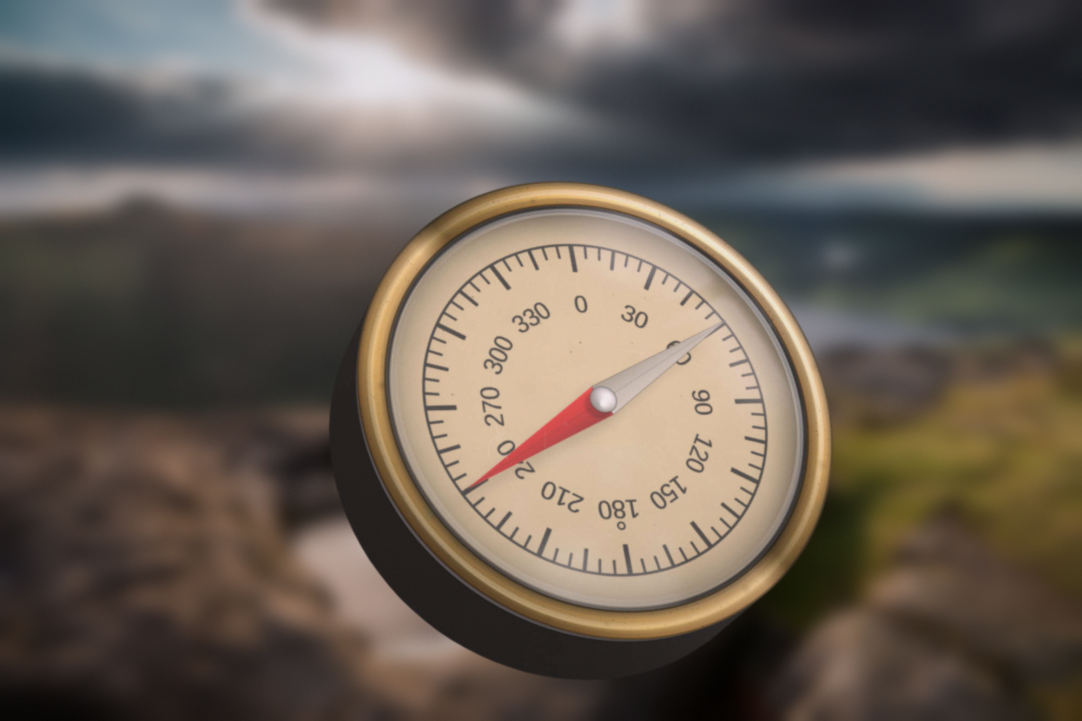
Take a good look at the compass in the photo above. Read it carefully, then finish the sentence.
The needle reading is 240 °
